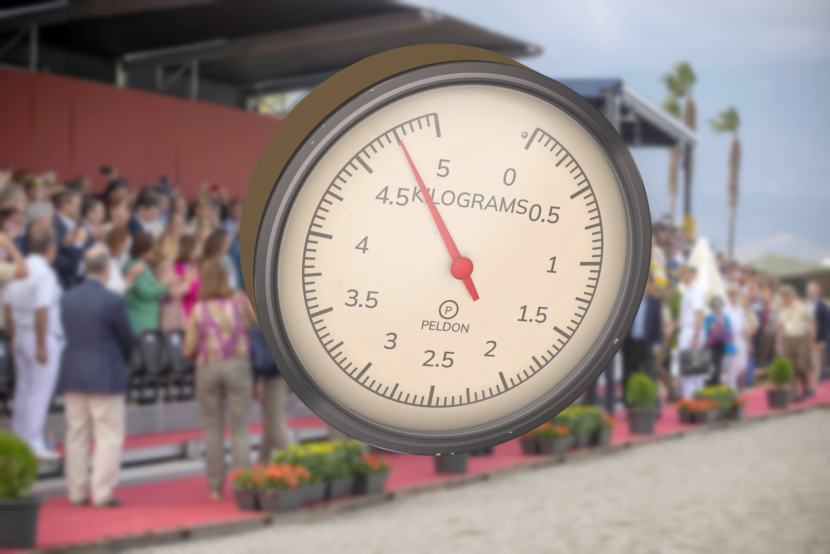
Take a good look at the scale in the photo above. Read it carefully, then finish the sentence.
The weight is 4.75 kg
